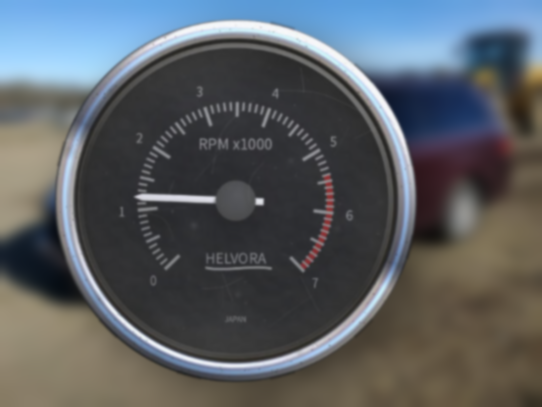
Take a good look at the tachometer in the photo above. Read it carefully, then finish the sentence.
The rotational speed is 1200 rpm
